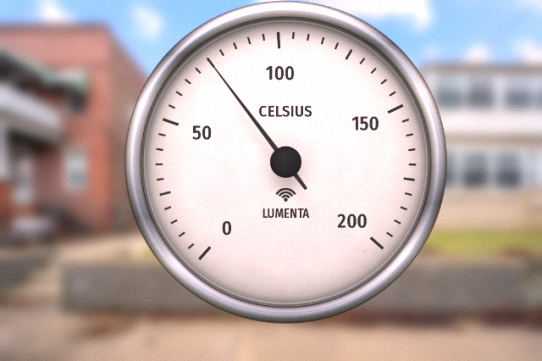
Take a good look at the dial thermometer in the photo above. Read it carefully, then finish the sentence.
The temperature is 75 °C
